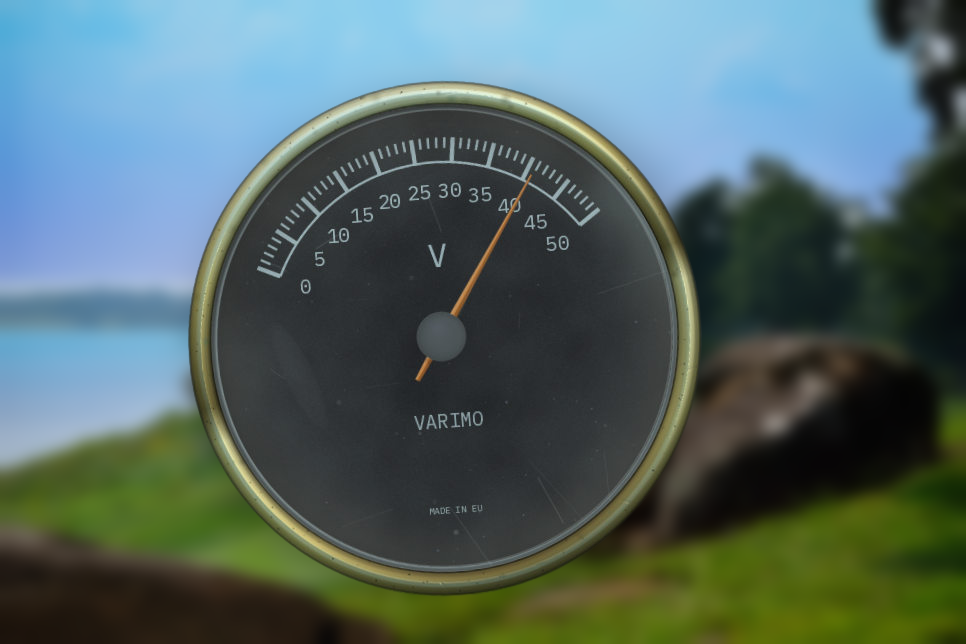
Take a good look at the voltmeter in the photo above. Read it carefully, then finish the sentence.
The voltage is 41 V
